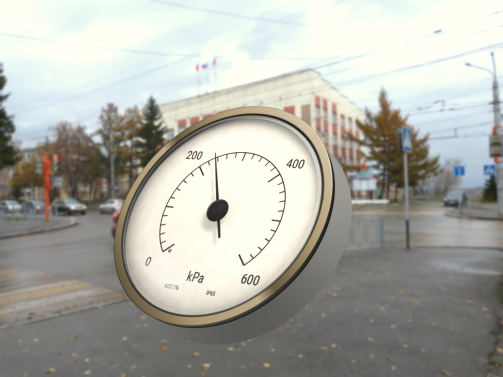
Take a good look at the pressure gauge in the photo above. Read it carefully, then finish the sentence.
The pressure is 240 kPa
